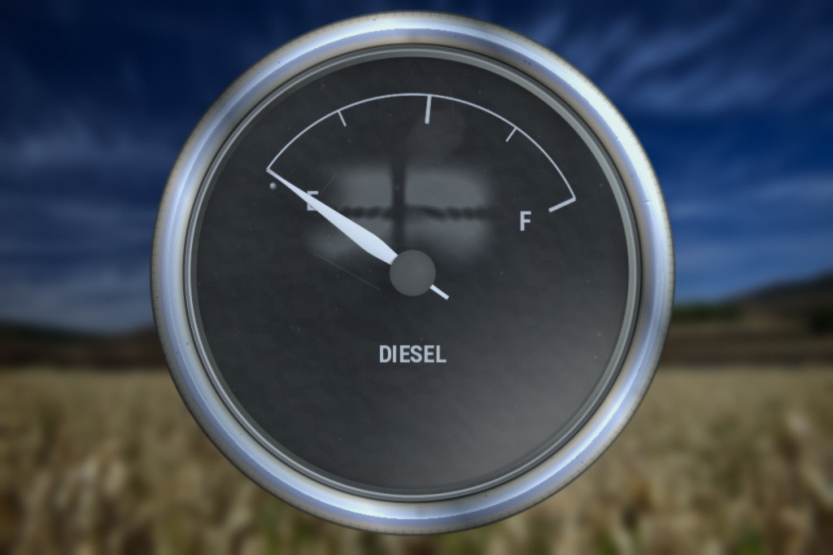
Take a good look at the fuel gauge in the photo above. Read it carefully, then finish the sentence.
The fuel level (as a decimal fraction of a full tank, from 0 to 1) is 0
